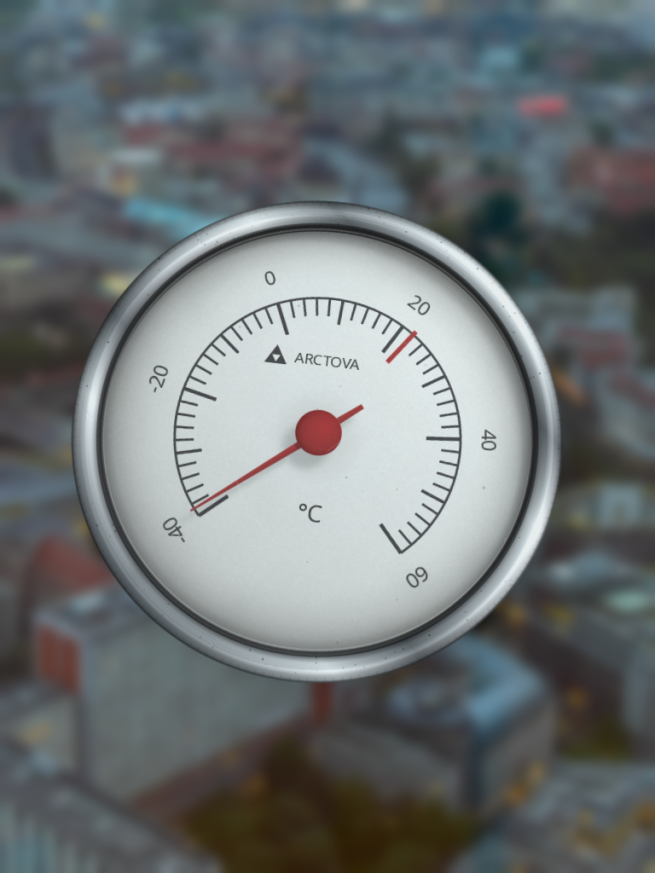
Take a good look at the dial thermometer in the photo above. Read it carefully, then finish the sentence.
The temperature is -39 °C
